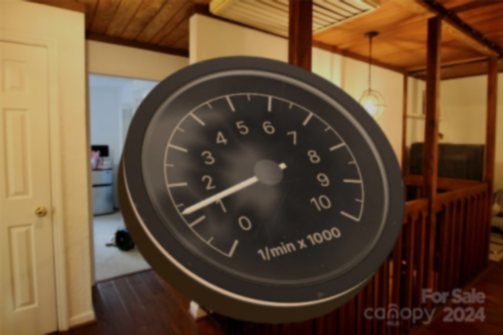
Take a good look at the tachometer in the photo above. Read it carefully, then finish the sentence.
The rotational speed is 1250 rpm
